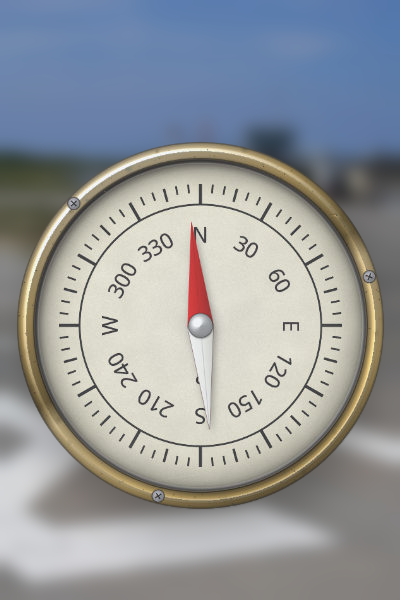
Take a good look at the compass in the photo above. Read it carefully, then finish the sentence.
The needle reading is 355 °
